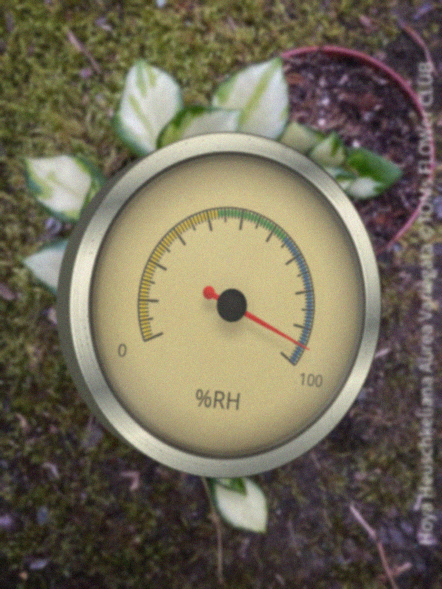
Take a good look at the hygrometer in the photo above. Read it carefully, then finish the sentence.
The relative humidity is 95 %
